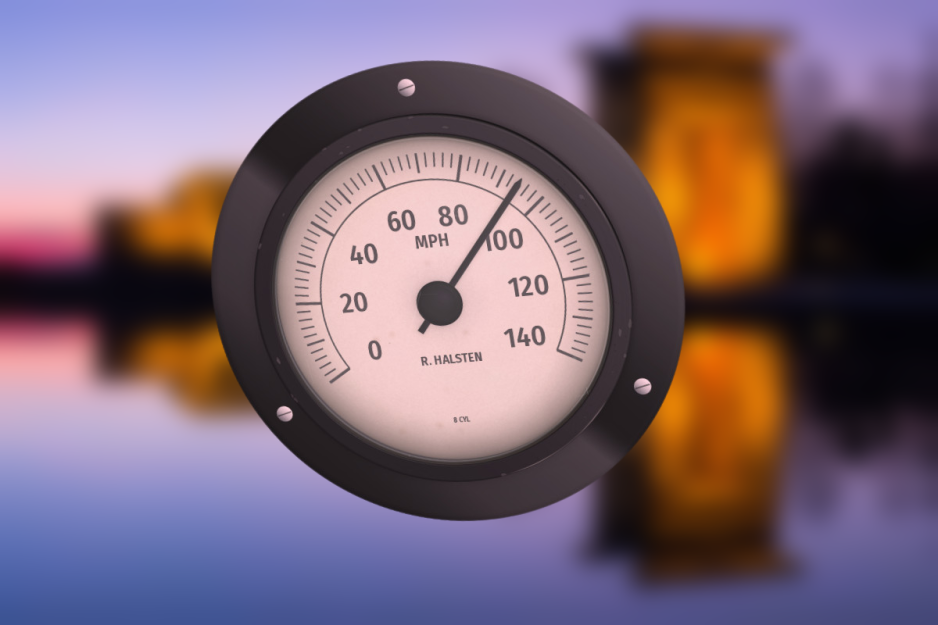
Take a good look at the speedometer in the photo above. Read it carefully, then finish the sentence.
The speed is 94 mph
